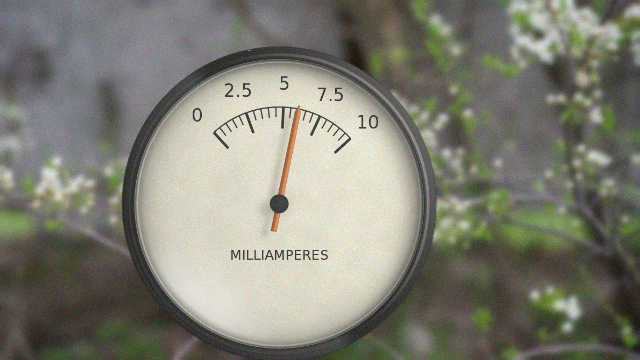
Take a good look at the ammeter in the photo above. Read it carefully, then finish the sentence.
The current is 6 mA
